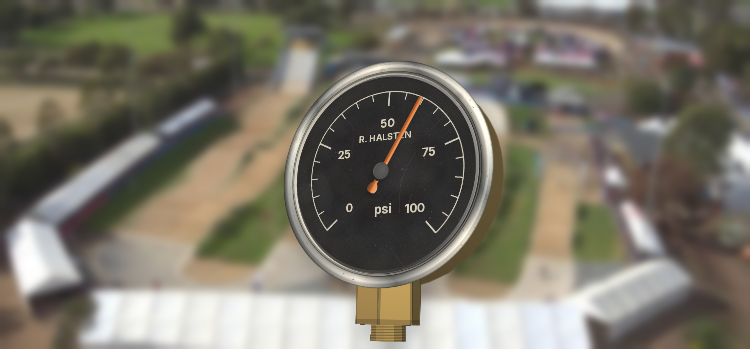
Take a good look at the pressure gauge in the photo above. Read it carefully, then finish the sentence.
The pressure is 60 psi
